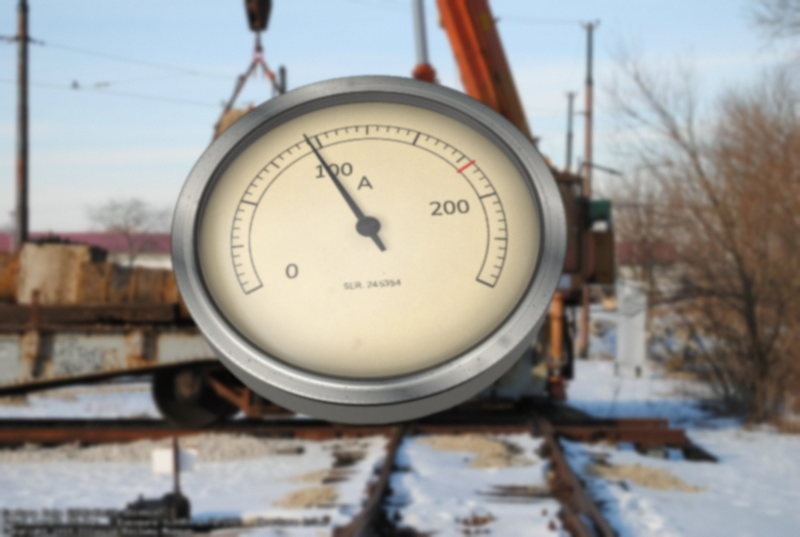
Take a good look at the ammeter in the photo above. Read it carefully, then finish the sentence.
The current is 95 A
